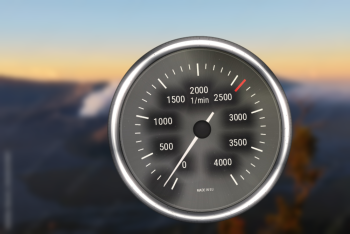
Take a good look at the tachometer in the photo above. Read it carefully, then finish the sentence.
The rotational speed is 100 rpm
